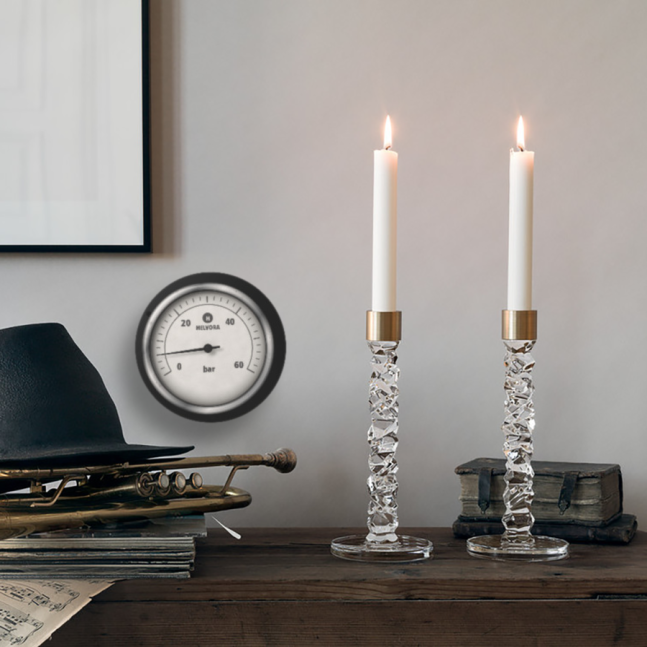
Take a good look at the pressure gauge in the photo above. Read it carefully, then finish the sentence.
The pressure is 6 bar
